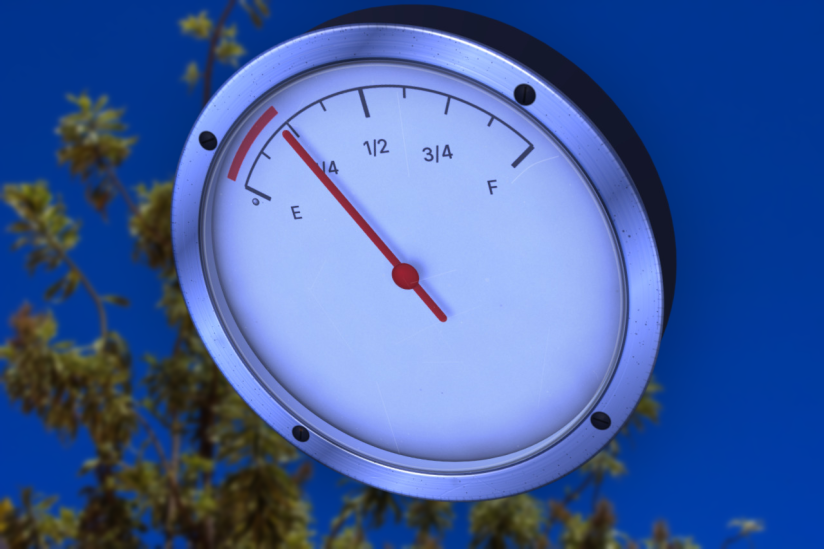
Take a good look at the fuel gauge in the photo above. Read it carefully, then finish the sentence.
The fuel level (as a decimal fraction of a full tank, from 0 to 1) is 0.25
